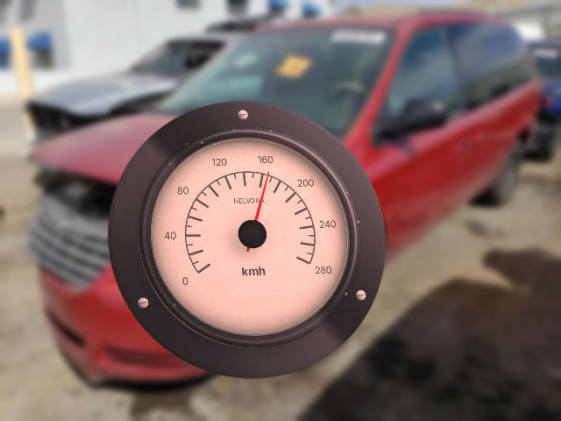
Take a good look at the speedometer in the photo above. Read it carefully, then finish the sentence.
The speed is 165 km/h
